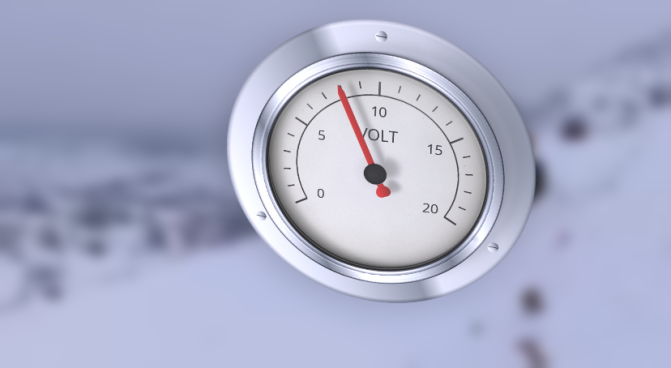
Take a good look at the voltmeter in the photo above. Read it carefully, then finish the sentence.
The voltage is 8 V
